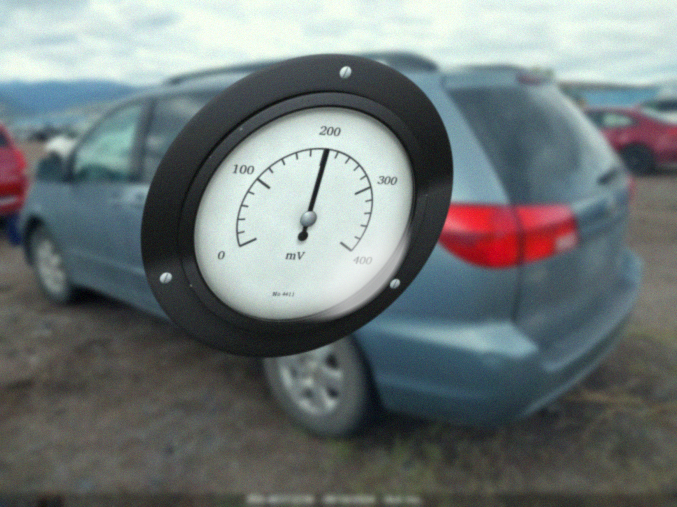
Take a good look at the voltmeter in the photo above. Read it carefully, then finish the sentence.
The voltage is 200 mV
